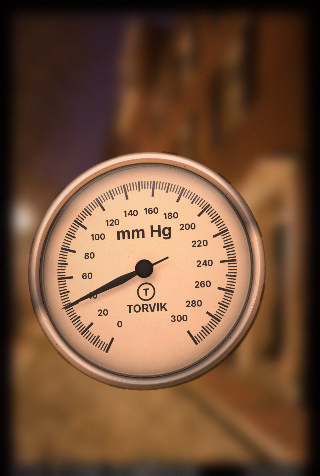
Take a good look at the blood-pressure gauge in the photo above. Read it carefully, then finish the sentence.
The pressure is 40 mmHg
